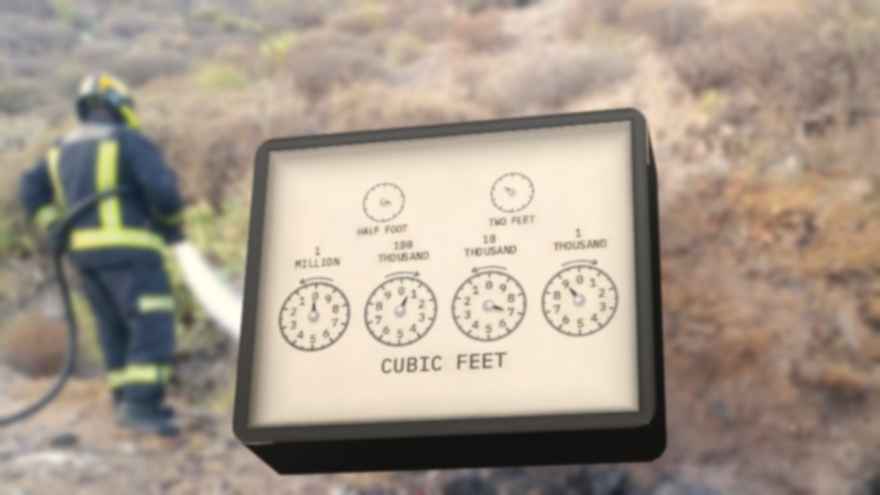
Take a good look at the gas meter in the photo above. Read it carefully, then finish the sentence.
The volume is 6900 ft³
